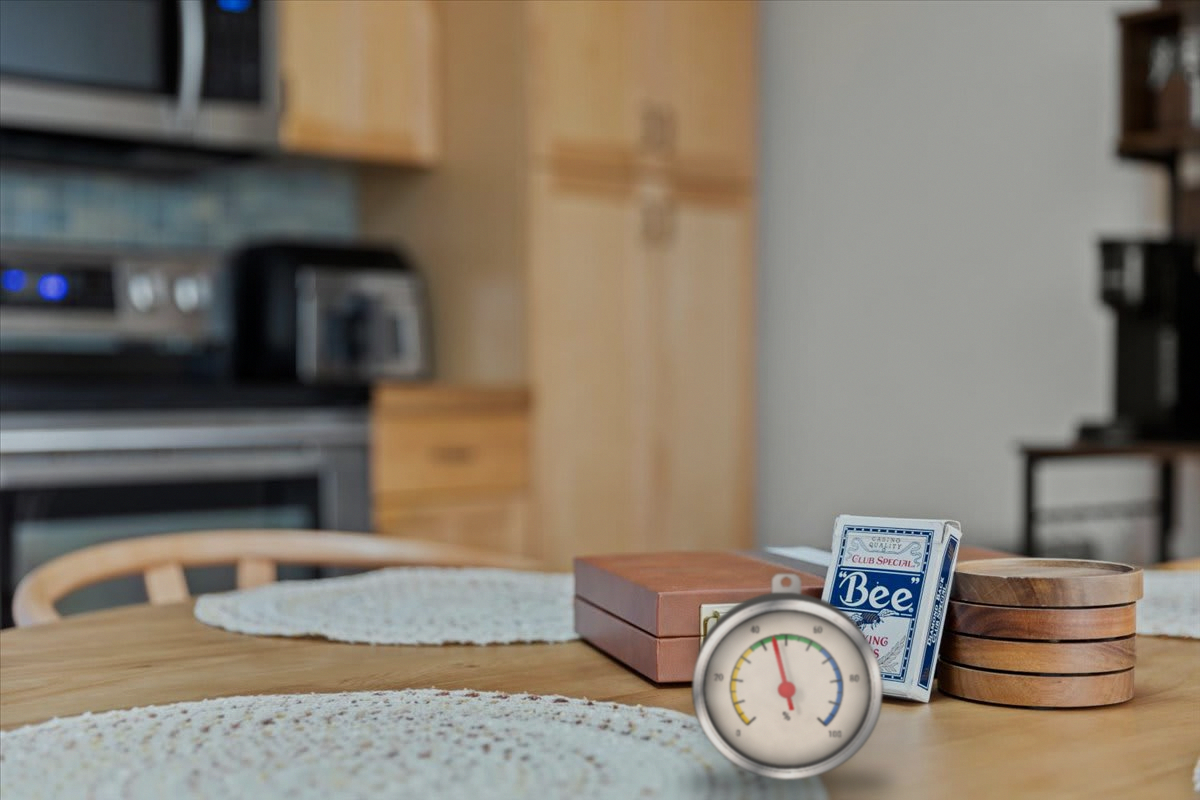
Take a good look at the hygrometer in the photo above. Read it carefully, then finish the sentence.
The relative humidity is 45 %
